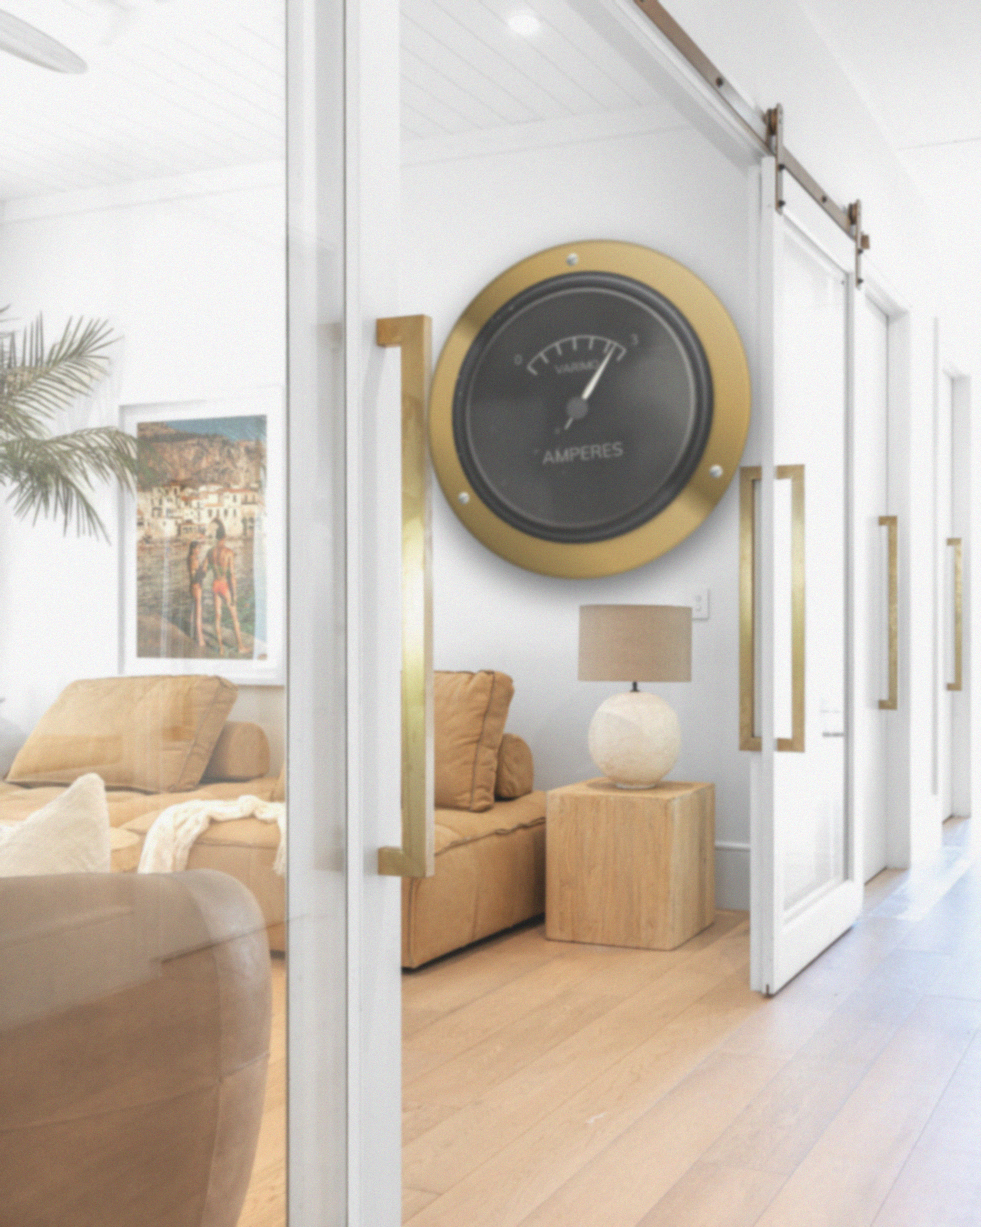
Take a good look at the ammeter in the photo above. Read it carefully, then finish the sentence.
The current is 2.75 A
